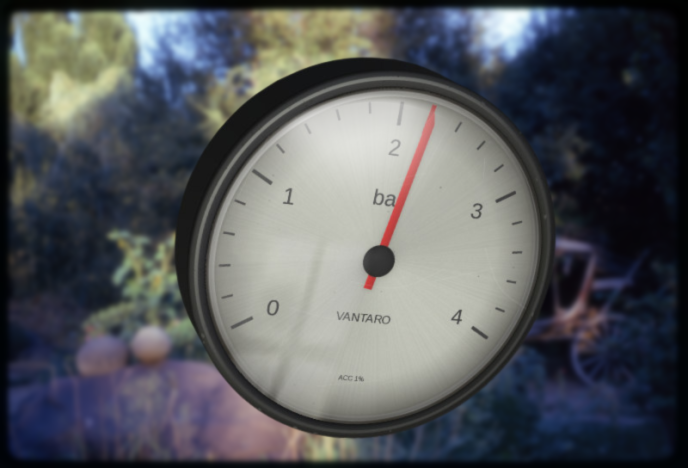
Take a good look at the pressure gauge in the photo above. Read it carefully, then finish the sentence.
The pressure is 2.2 bar
